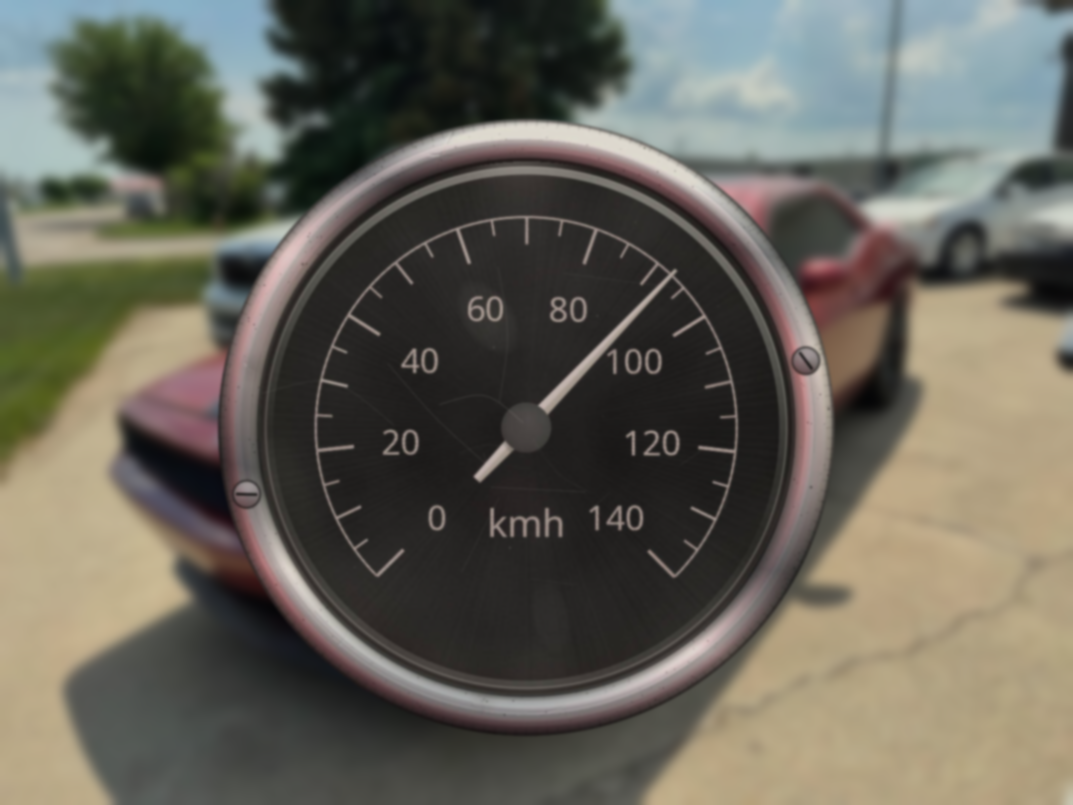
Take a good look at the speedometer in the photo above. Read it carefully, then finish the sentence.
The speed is 92.5 km/h
